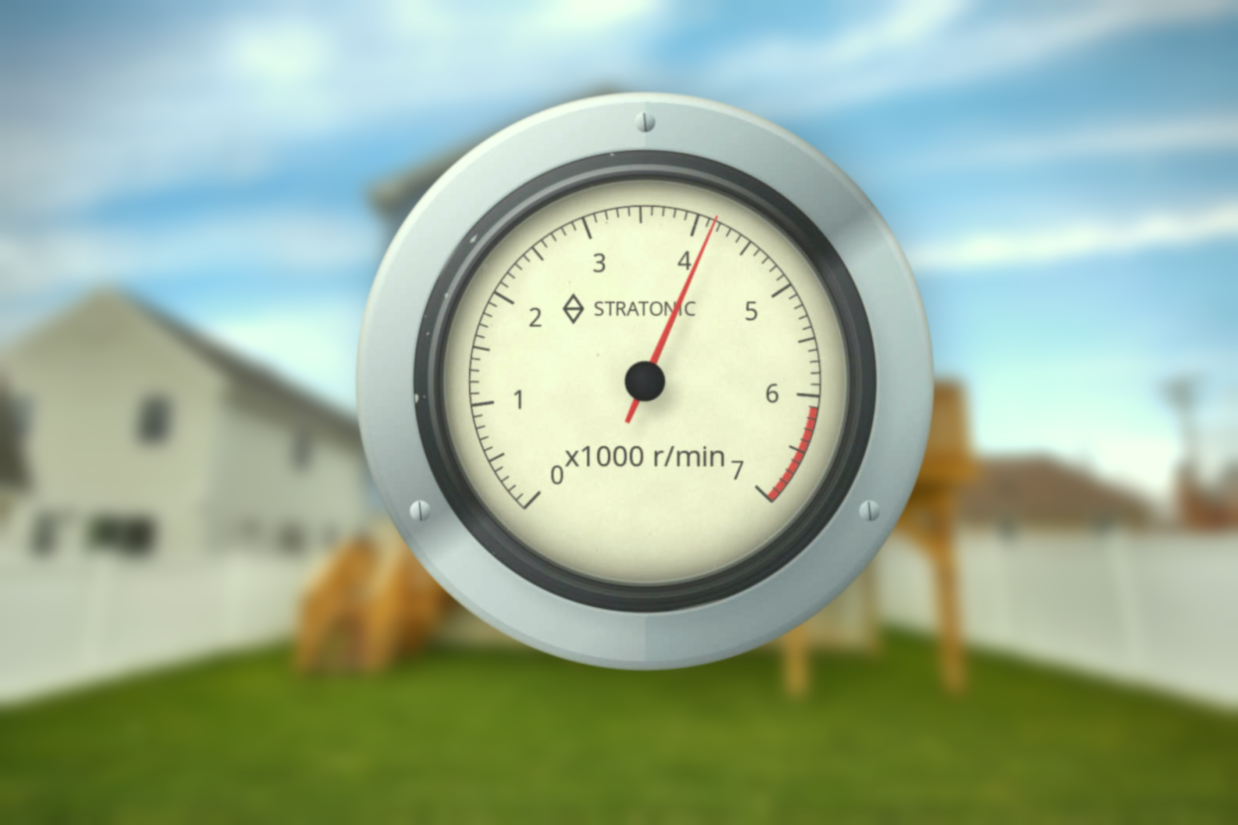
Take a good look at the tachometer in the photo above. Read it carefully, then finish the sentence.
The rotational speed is 4150 rpm
